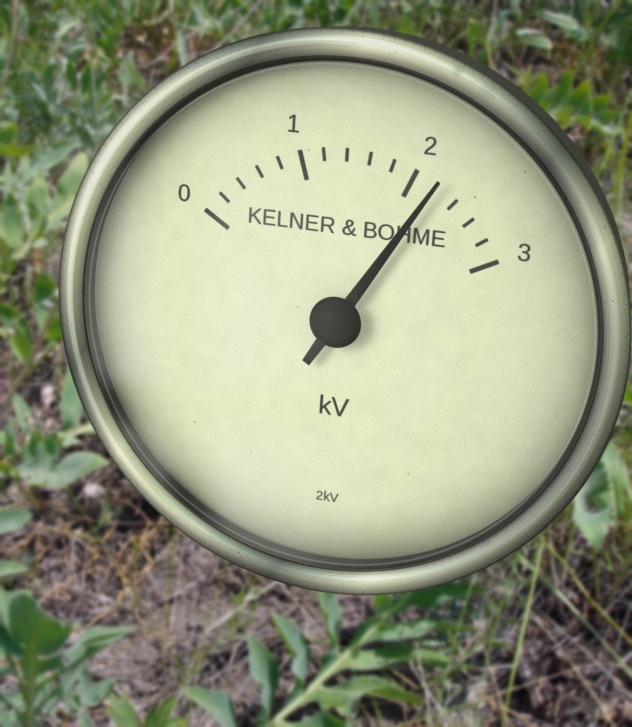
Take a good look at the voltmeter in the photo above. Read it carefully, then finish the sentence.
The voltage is 2.2 kV
